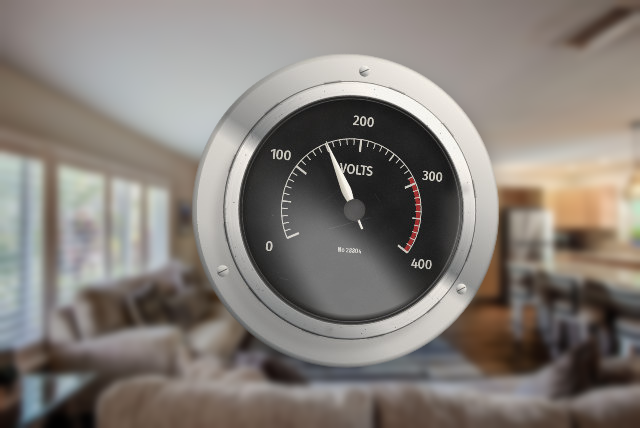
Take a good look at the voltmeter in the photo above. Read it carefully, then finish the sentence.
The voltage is 150 V
